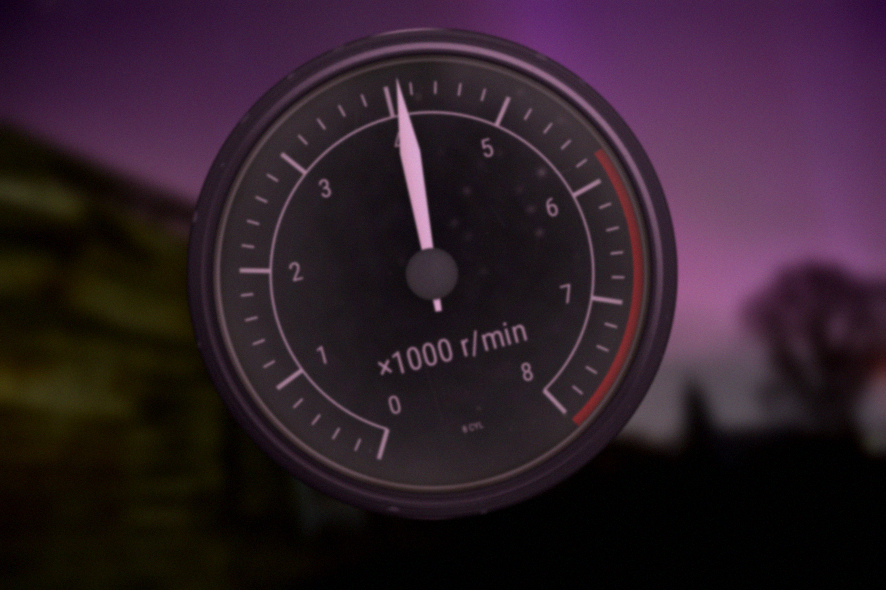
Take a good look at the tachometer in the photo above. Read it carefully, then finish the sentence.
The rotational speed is 4100 rpm
